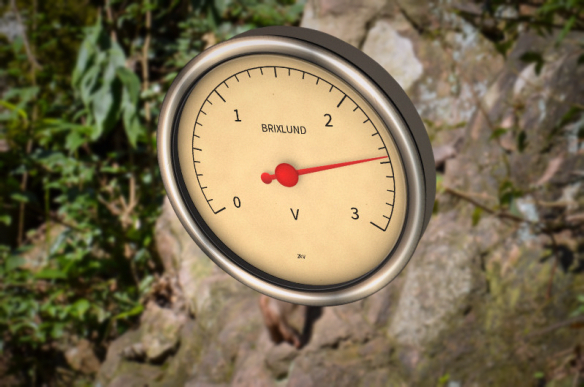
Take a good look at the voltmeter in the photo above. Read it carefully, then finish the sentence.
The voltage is 2.45 V
